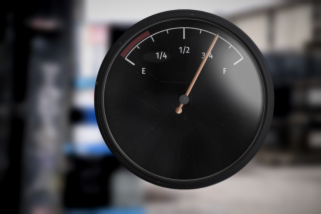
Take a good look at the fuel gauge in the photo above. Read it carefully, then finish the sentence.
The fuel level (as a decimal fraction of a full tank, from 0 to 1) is 0.75
